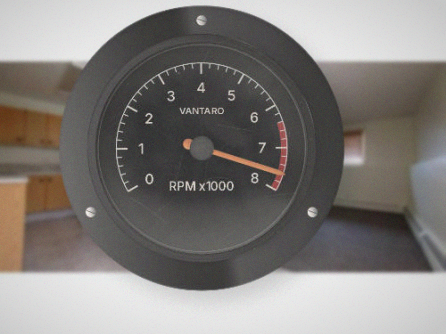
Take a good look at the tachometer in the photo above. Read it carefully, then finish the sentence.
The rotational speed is 7600 rpm
